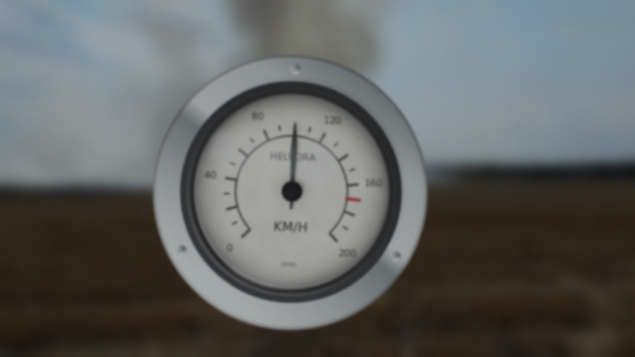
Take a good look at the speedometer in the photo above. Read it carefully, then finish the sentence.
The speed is 100 km/h
